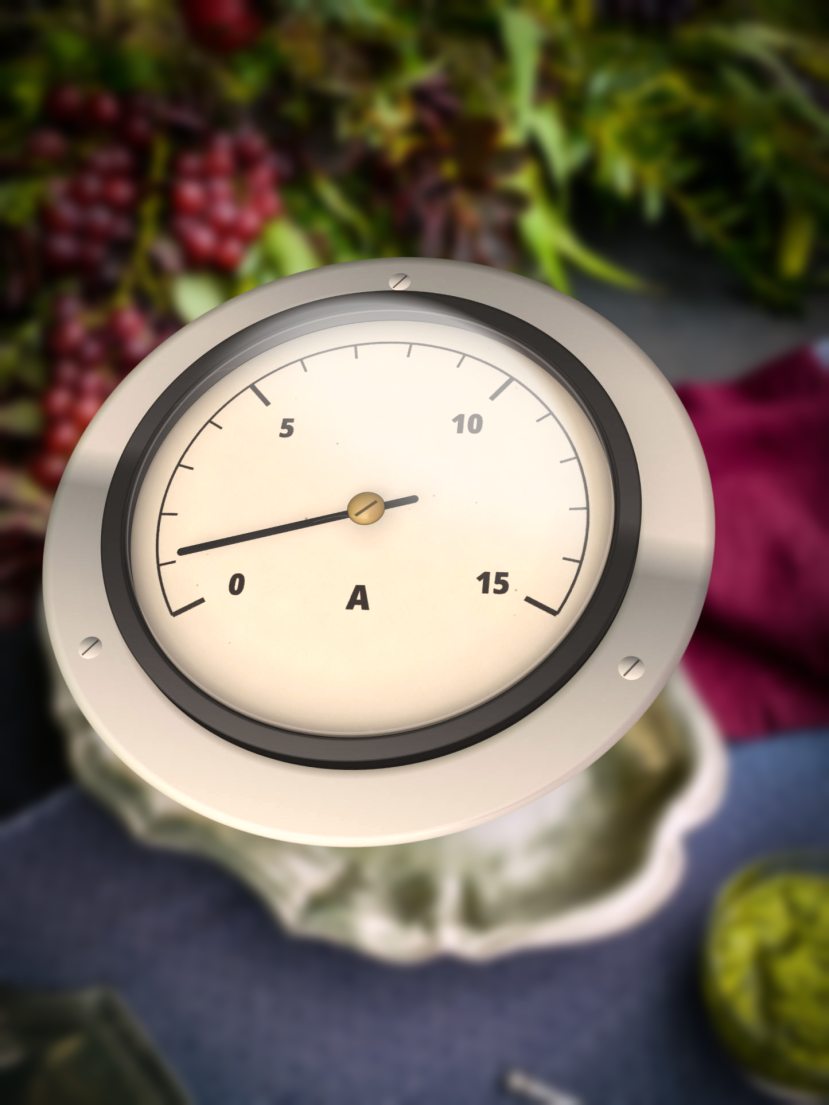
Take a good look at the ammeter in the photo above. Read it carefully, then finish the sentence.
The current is 1 A
